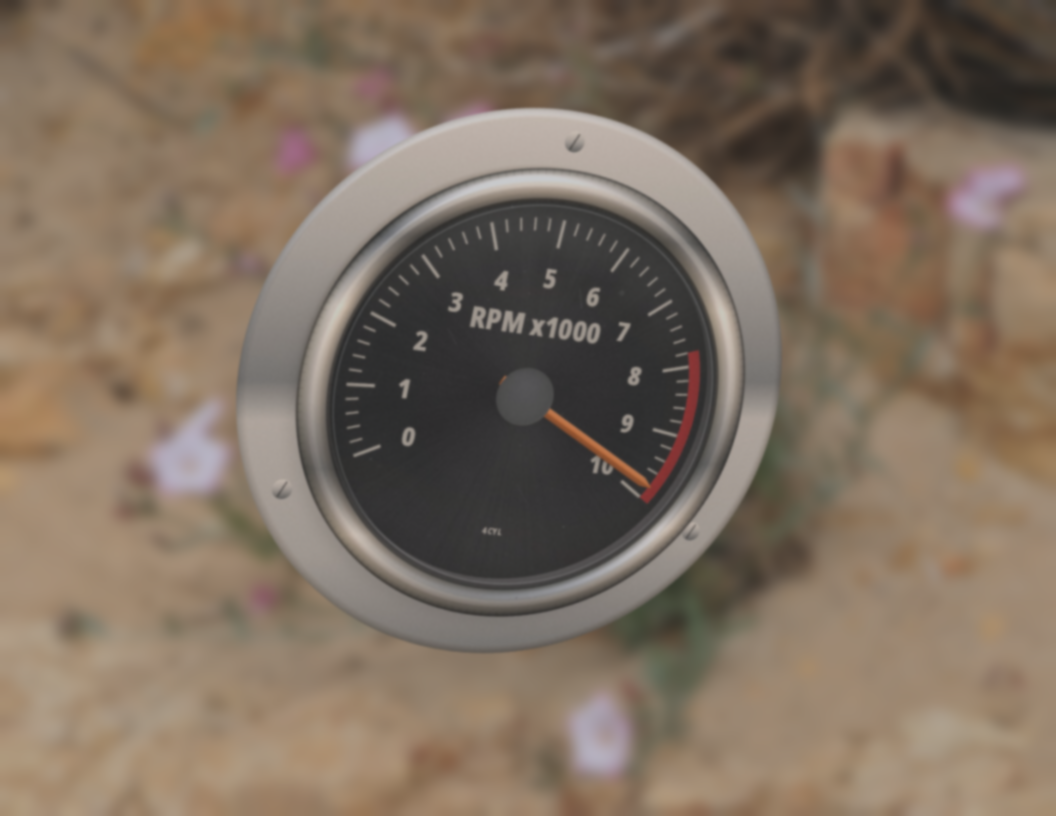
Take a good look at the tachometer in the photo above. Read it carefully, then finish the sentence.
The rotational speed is 9800 rpm
